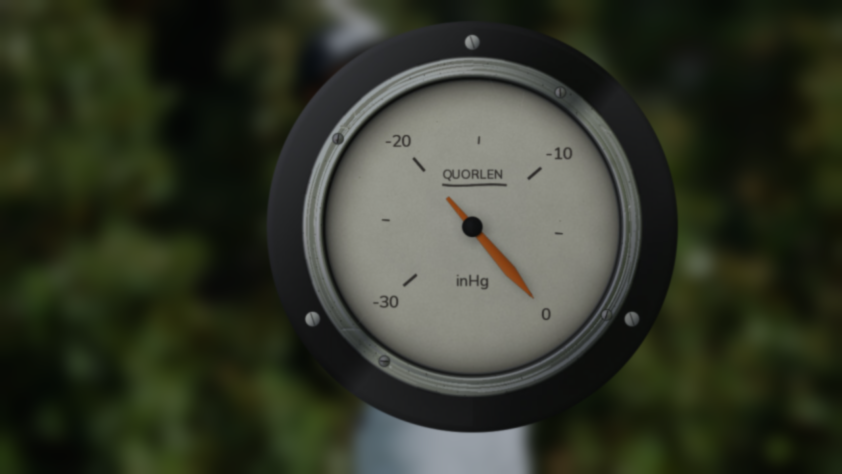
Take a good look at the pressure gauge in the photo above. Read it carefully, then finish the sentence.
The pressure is 0 inHg
